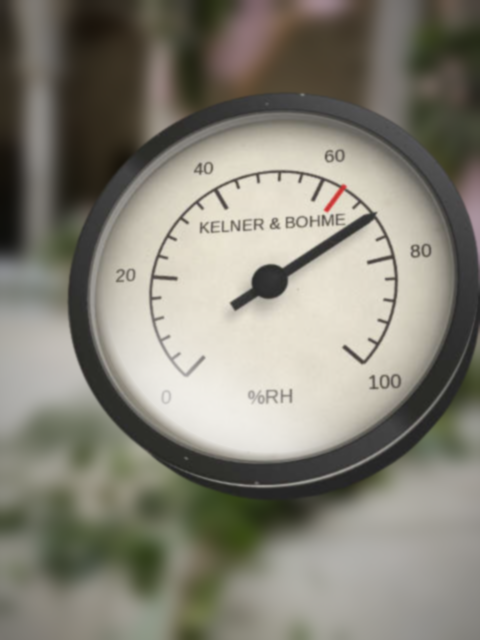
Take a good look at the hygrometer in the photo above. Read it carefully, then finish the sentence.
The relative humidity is 72 %
